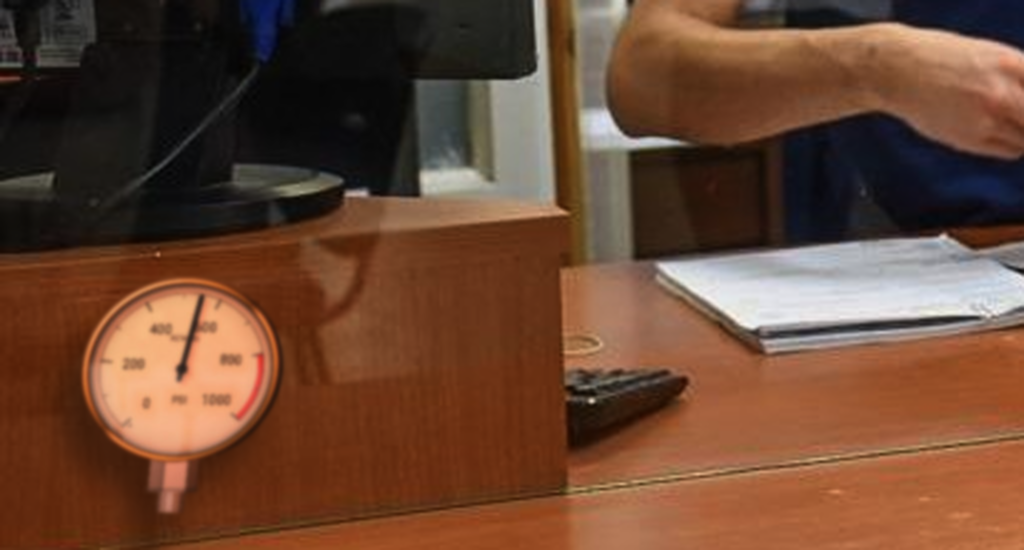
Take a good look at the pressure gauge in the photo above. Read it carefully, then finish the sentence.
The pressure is 550 psi
